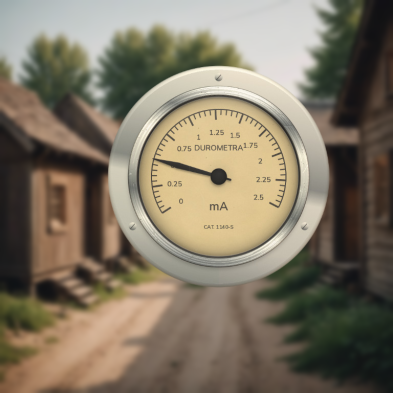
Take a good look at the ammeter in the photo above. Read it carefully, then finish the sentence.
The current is 0.5 mA
